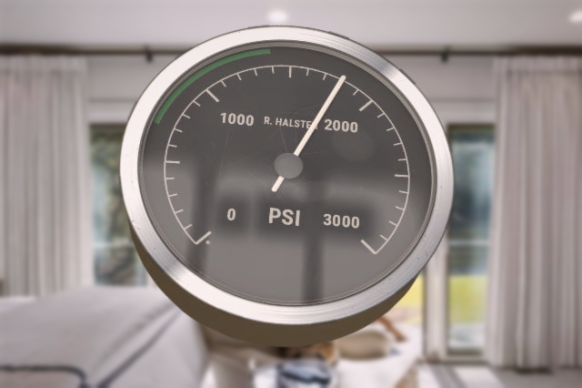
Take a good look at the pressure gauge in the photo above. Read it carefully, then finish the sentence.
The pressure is 1800 psi
